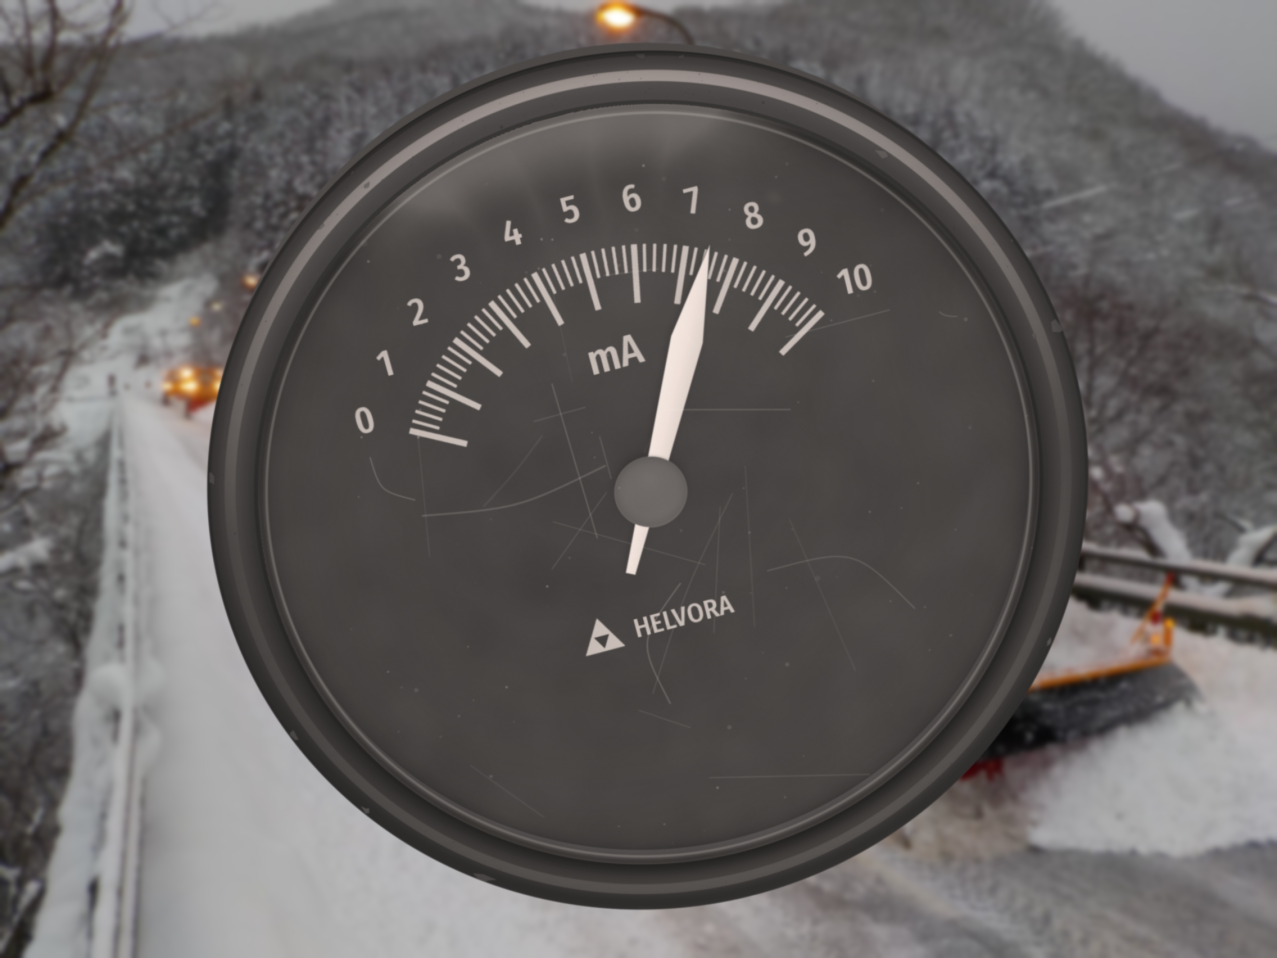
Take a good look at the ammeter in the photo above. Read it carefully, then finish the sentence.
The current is 7.4 mA
